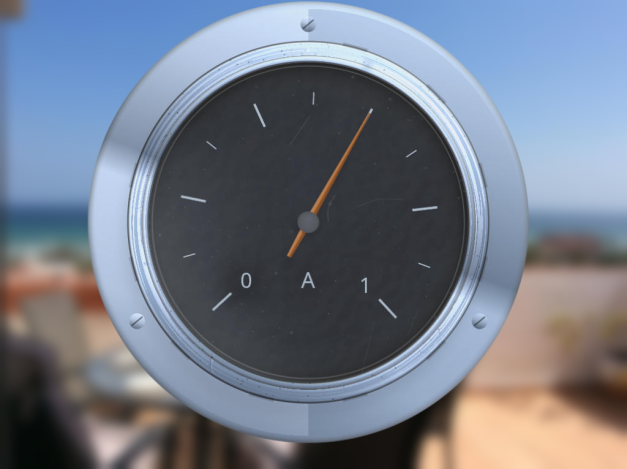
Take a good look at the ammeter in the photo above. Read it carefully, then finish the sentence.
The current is 0.6 A
